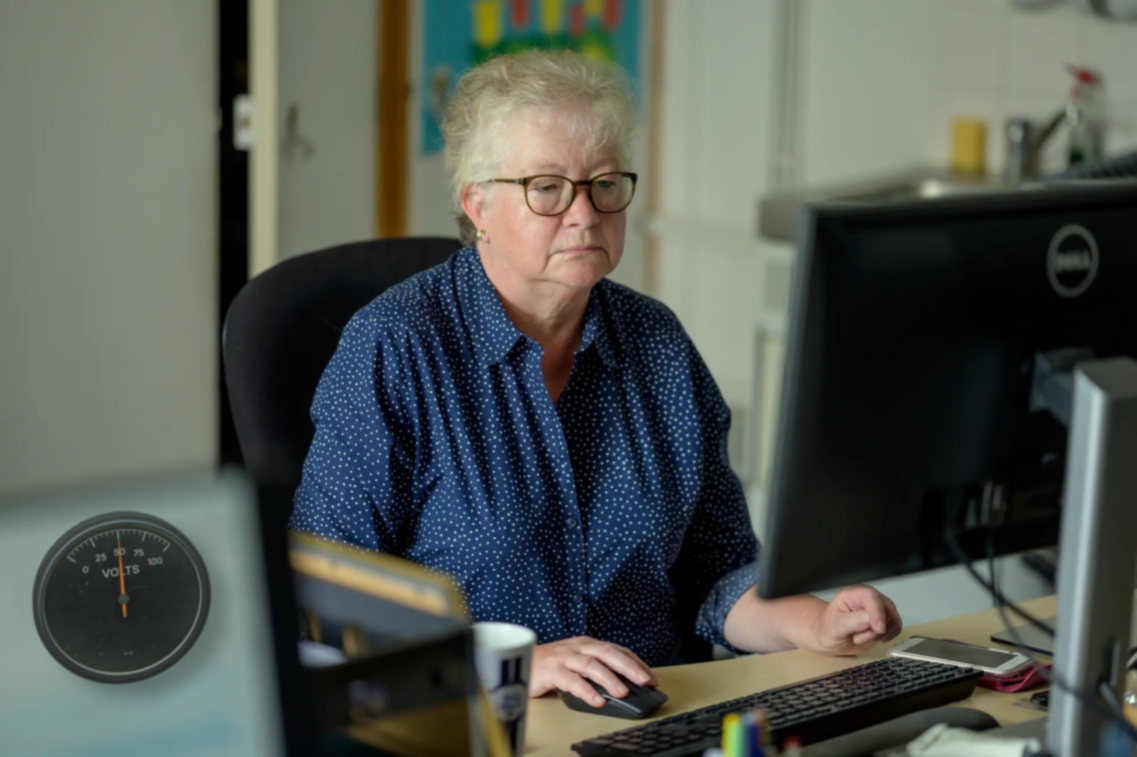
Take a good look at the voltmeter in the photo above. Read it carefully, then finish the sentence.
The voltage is 50 V
